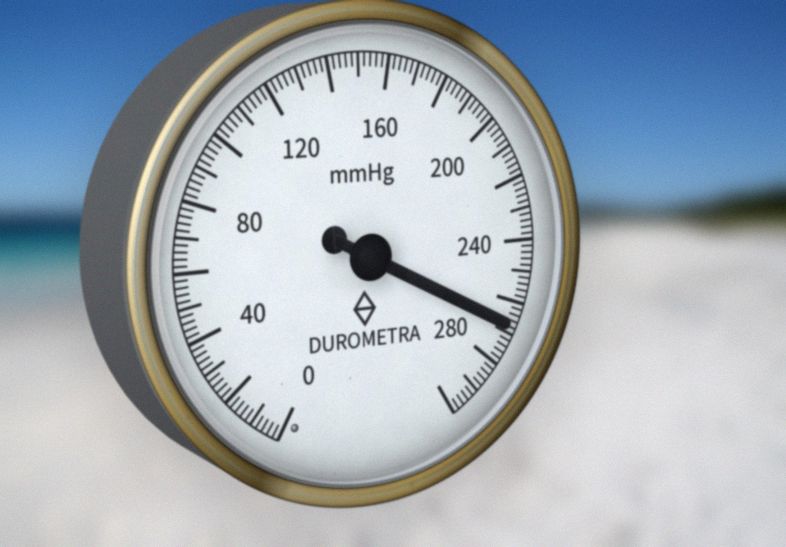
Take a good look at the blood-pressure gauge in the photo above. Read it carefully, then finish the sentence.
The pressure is 268 mmHg
